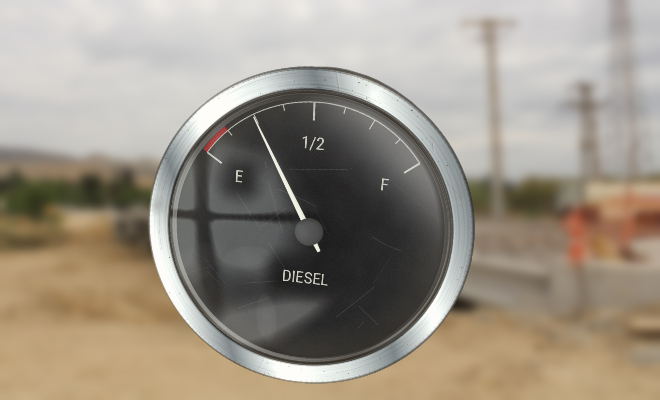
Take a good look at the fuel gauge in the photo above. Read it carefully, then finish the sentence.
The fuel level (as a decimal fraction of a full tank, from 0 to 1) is 0.25
